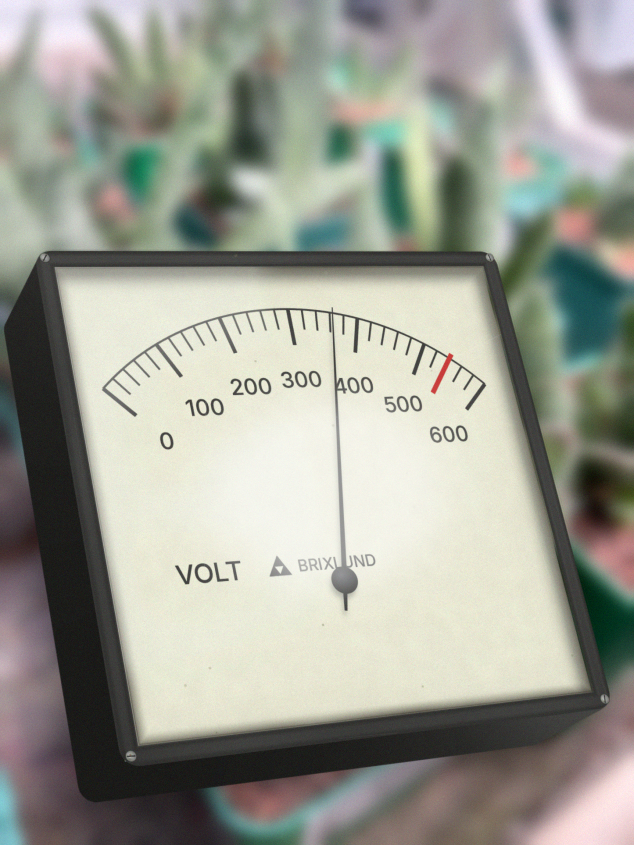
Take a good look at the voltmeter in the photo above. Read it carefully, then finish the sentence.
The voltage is 360 V
